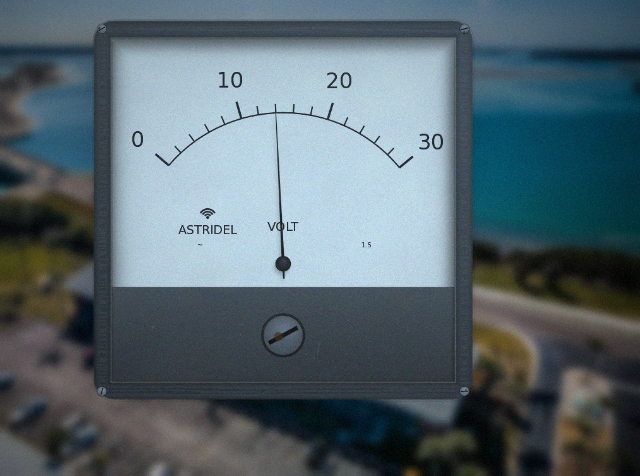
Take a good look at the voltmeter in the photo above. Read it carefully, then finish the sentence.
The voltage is 14 V
